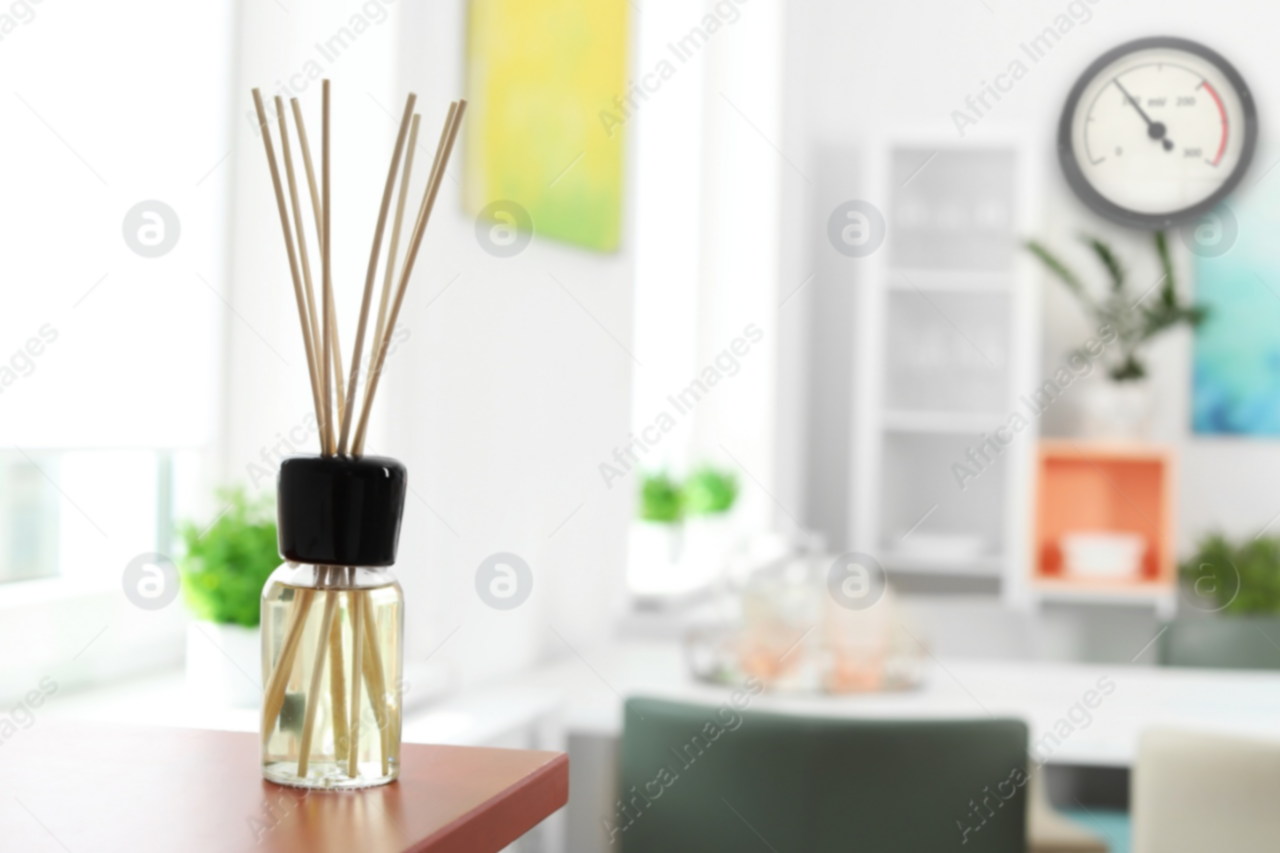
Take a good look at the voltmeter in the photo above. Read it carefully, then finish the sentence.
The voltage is 100 mV
